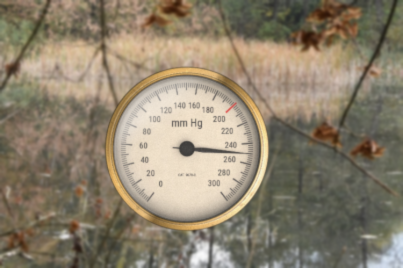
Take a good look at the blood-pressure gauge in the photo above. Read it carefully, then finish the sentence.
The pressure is 250 mmHg
